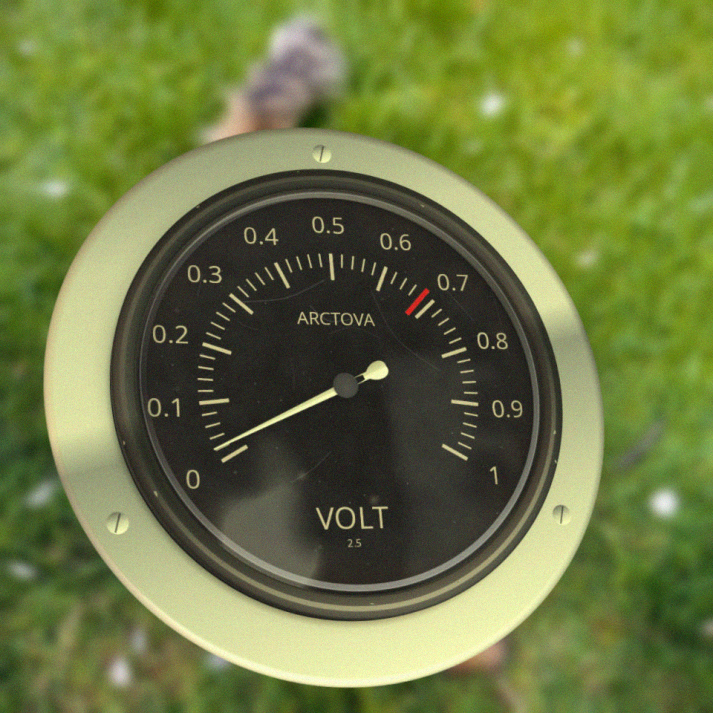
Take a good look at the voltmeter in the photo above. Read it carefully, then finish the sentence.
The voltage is 0.02 V
